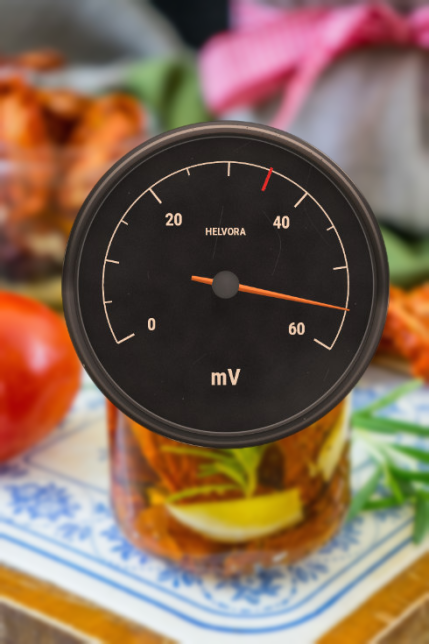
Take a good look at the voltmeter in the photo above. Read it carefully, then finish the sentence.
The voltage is 55 mV
